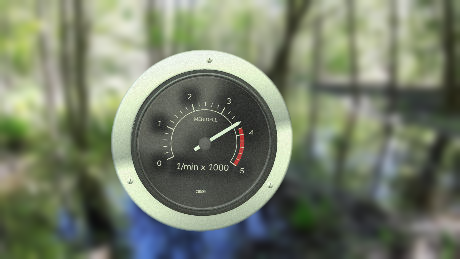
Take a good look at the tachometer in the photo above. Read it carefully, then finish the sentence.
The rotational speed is 3600 rpm
